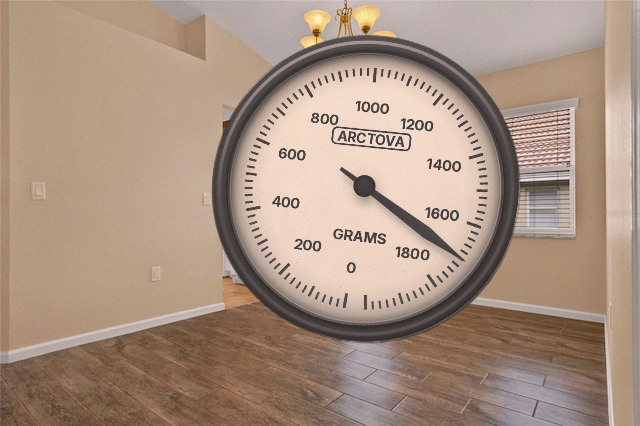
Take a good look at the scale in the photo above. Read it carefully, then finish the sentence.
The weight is 1700 g
